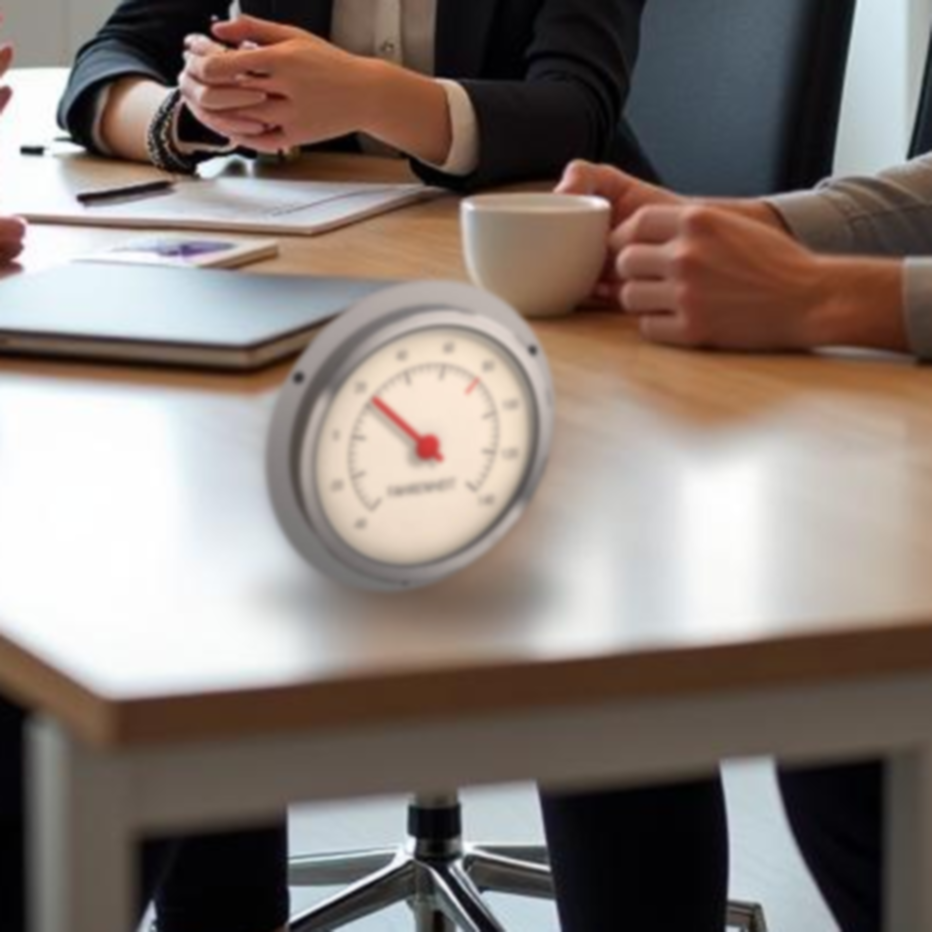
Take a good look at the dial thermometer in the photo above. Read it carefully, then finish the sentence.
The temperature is 20 °F
